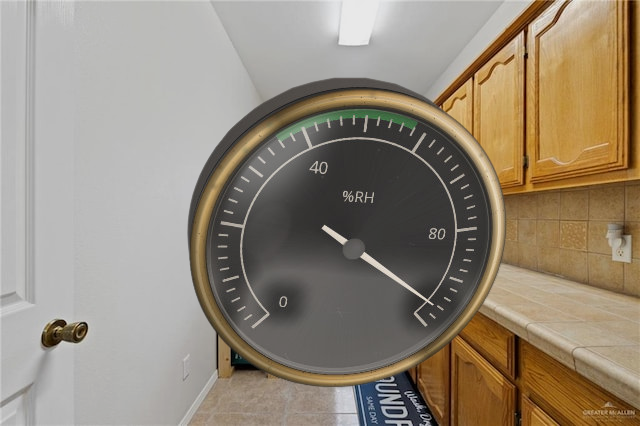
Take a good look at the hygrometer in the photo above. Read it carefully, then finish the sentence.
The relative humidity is 96 %
